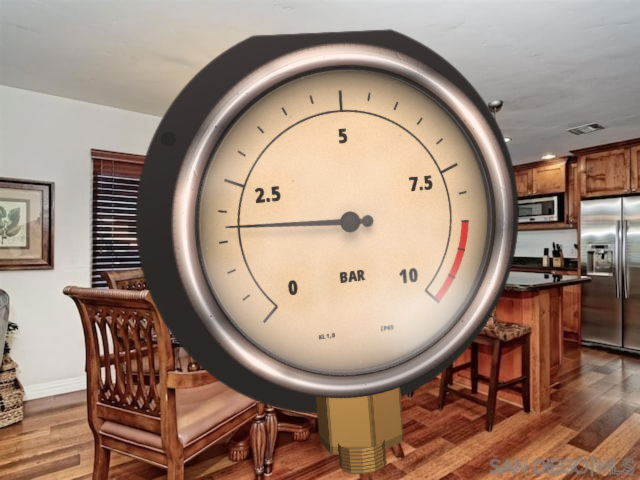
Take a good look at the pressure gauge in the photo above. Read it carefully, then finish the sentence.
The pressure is 1.75 bar
